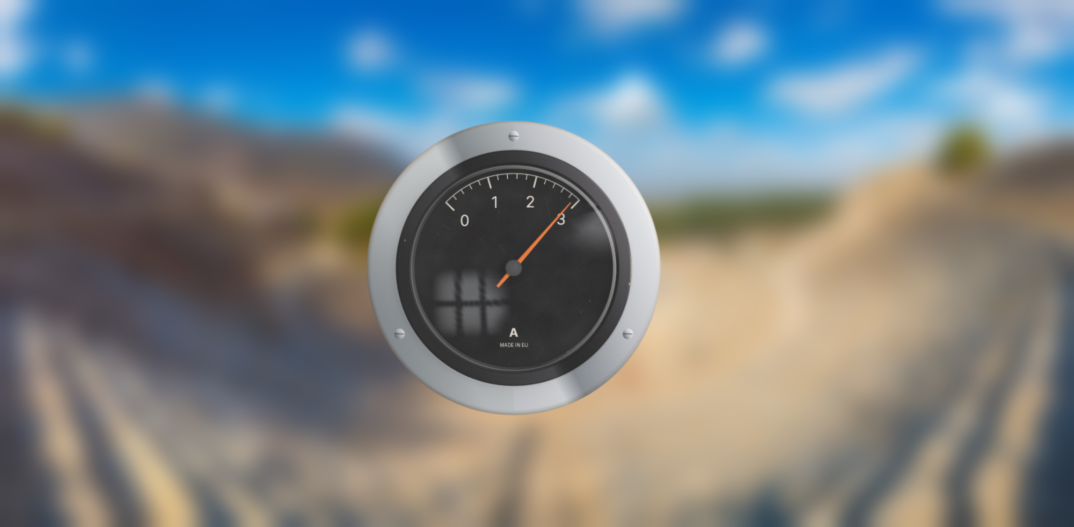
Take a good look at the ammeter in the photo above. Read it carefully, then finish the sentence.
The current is 2.9 A
